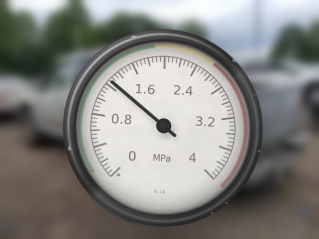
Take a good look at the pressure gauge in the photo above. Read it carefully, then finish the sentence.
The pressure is 1.25 MPa
